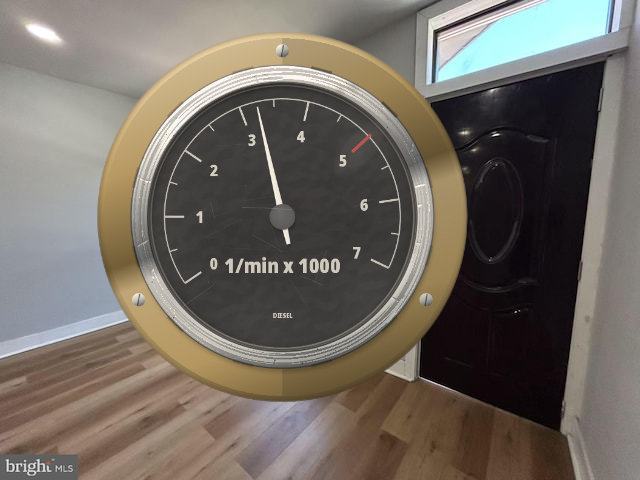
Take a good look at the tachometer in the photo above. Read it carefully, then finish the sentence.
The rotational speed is 3250 rpm
